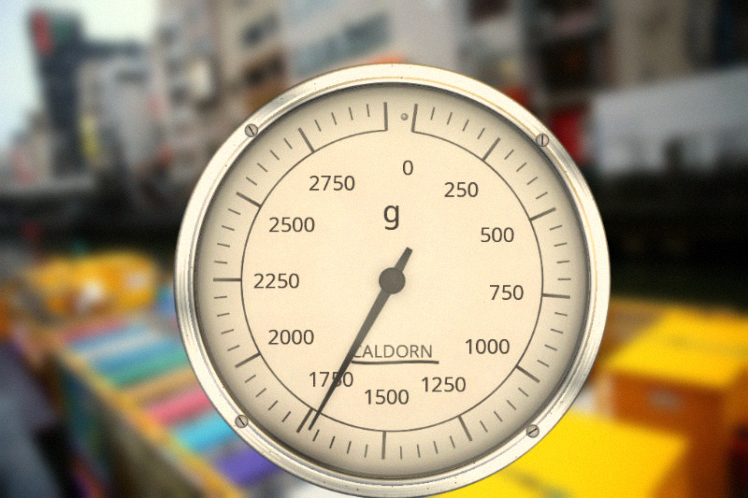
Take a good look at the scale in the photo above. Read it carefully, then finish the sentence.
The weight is 1725 g
